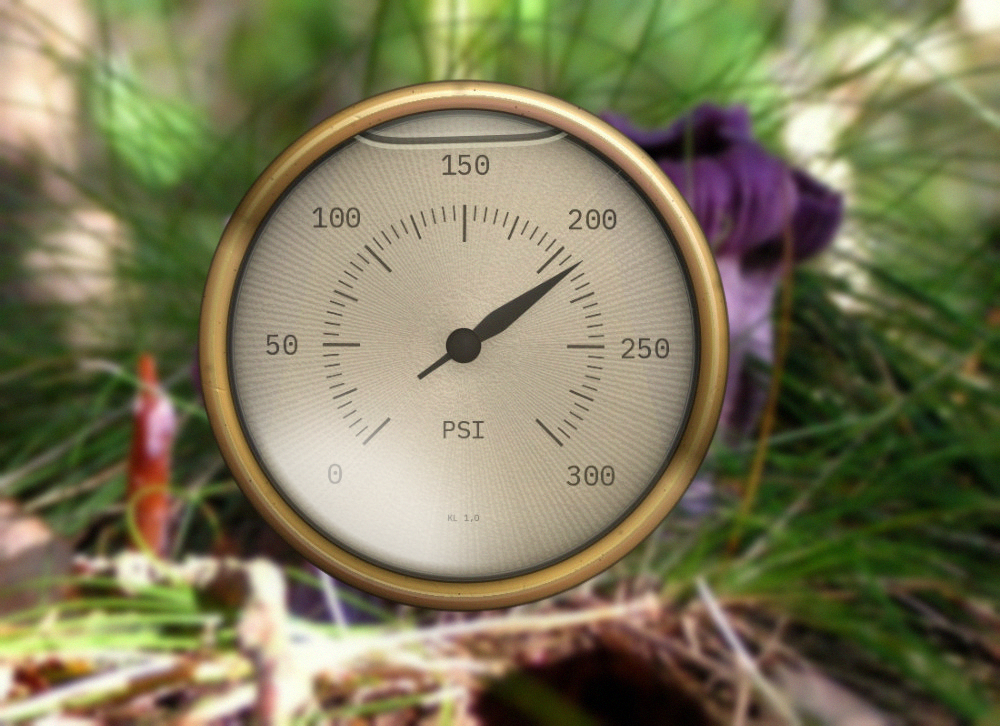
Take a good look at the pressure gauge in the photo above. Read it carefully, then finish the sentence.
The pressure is 210 psi
